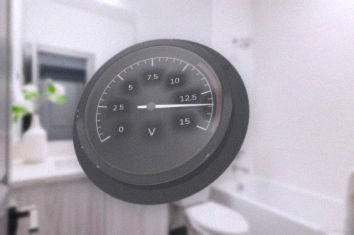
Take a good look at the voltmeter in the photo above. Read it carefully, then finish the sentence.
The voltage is 13.5 V
